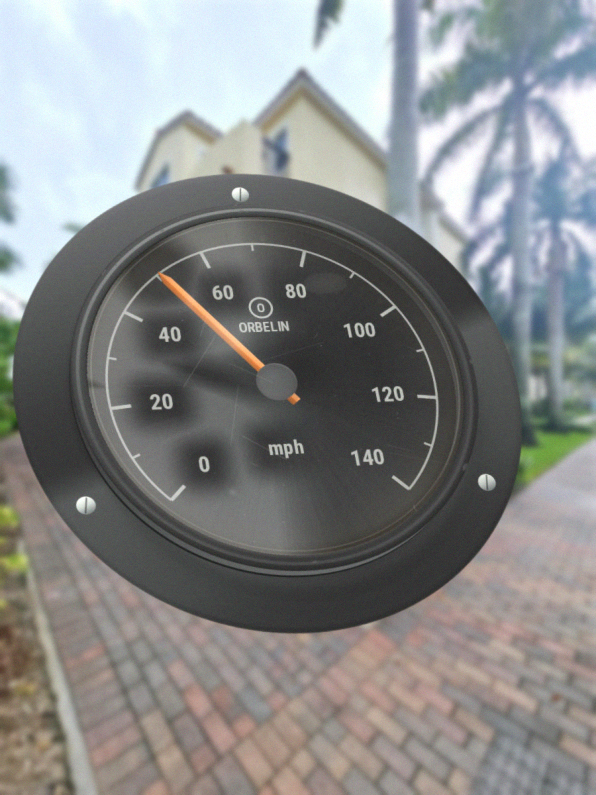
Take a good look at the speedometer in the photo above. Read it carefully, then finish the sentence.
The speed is 50 mph
